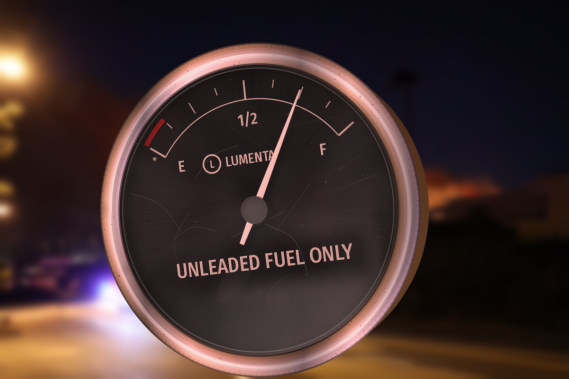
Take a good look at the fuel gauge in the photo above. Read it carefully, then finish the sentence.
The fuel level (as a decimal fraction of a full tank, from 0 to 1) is 0.75
